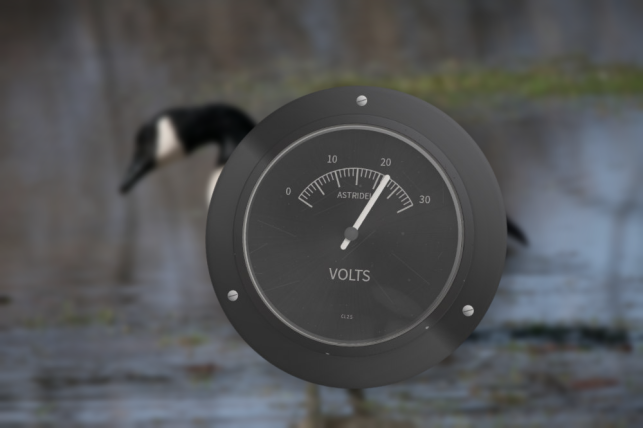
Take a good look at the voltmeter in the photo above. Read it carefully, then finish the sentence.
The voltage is 22 V
